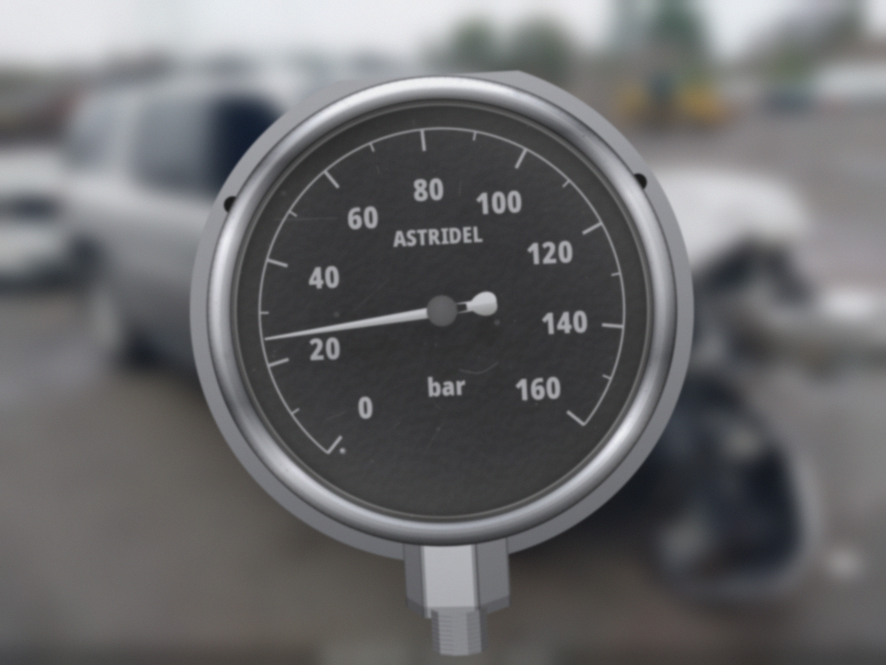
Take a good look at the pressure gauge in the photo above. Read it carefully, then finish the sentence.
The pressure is 25 bar
